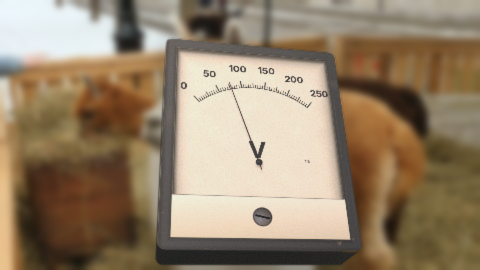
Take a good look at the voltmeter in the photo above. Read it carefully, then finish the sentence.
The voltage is 75 V
